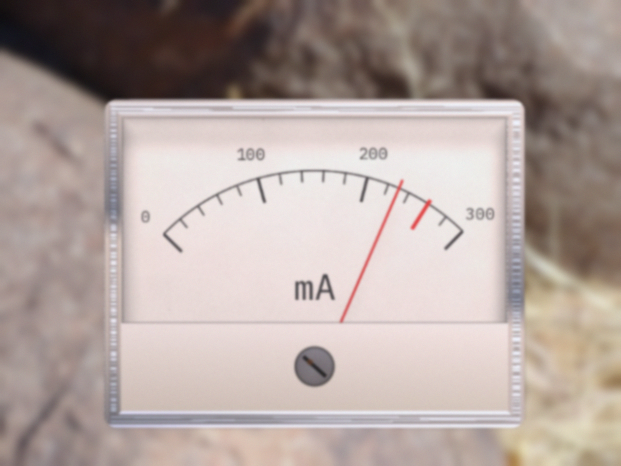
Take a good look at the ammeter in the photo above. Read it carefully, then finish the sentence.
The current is 230 mA
